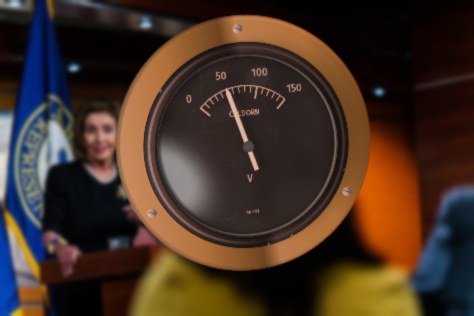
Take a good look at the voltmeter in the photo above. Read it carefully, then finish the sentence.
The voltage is 50 V
